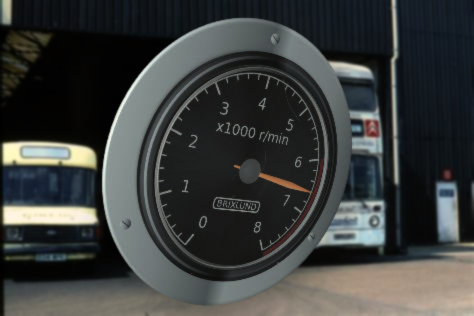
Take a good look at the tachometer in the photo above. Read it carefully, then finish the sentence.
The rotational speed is 6600 rpm
